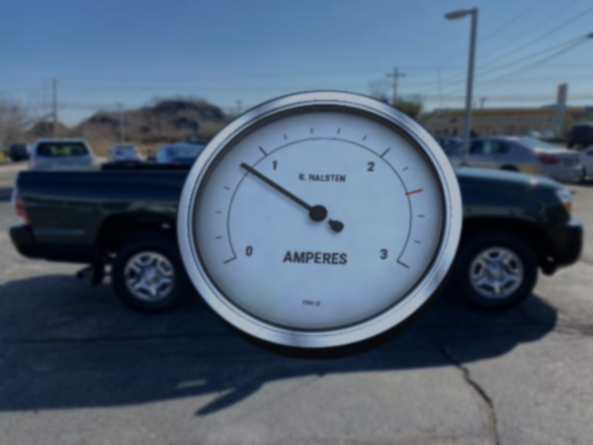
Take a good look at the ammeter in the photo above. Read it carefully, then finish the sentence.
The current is 0.8 A
